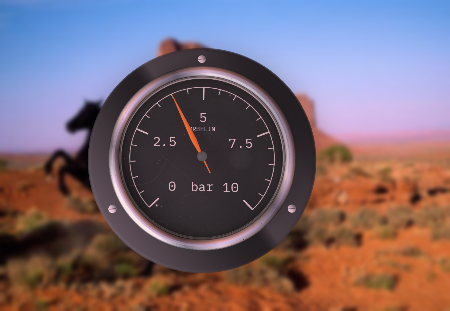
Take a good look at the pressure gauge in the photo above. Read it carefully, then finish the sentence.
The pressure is 4 bar
